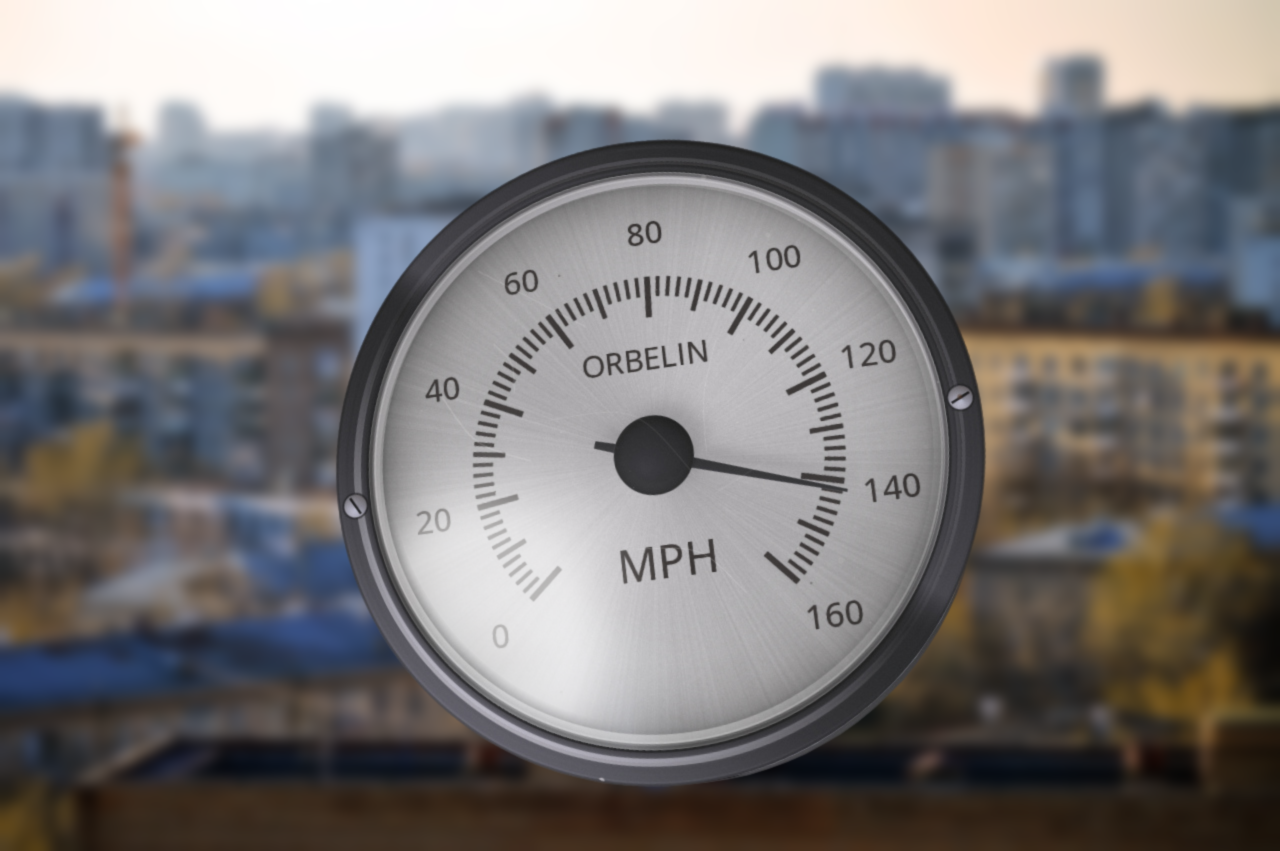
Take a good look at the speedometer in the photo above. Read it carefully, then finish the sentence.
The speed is 142 mph
